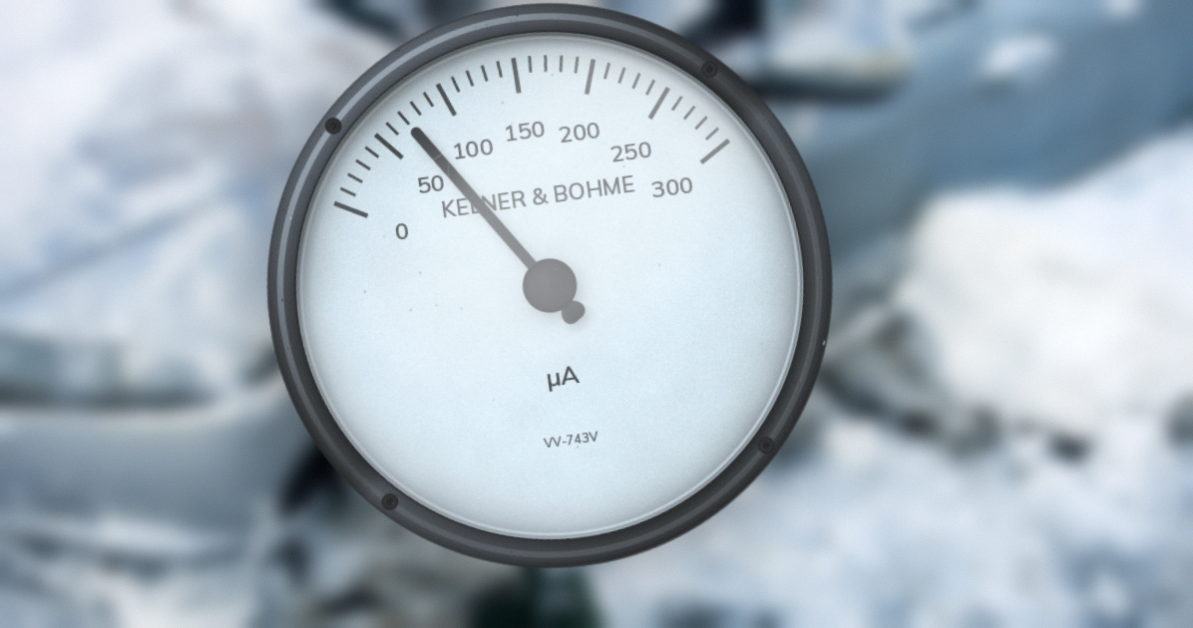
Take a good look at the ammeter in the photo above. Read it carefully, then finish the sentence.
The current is 70 µA
